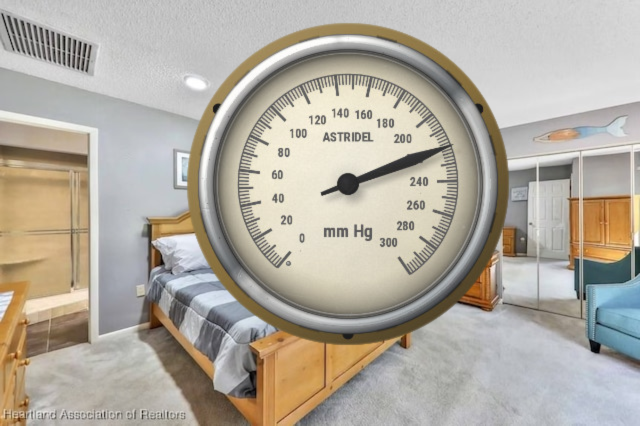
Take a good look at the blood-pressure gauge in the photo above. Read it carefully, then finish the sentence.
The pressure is 220 mmHg
